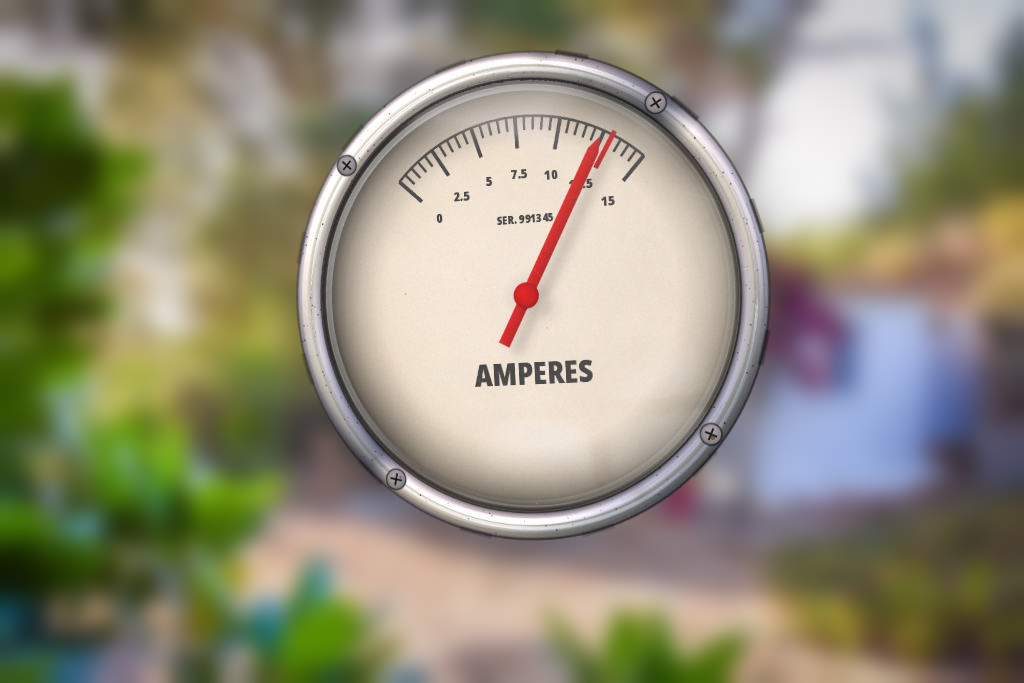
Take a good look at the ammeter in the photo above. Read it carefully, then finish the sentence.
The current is 12.5 A
